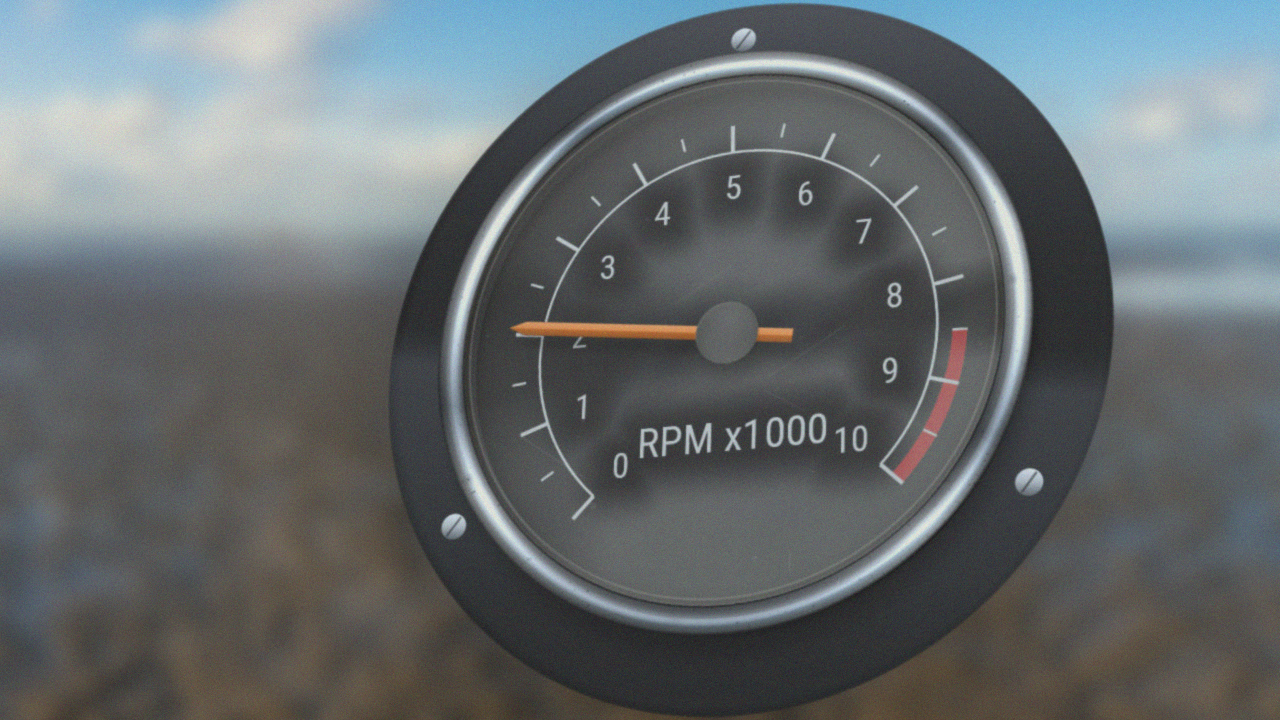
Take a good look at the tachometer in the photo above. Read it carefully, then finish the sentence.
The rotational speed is 2000 rpm
